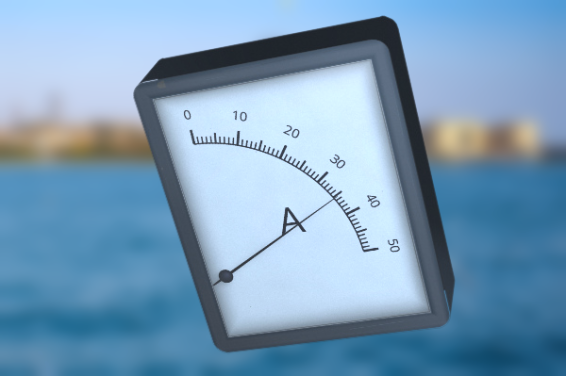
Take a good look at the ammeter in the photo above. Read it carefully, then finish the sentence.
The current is 35 A
